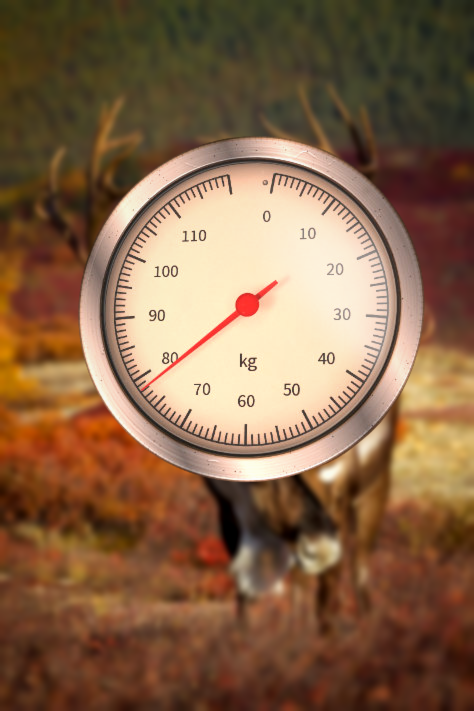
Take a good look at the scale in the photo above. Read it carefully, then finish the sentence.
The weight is 78 kg
